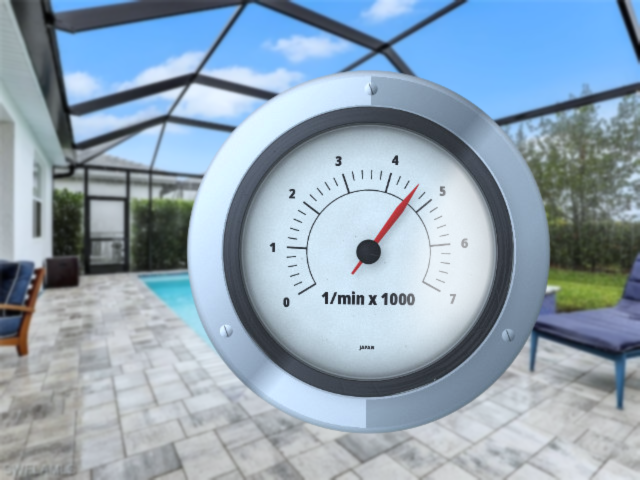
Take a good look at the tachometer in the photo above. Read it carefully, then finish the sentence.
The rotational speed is 4600 rpm
